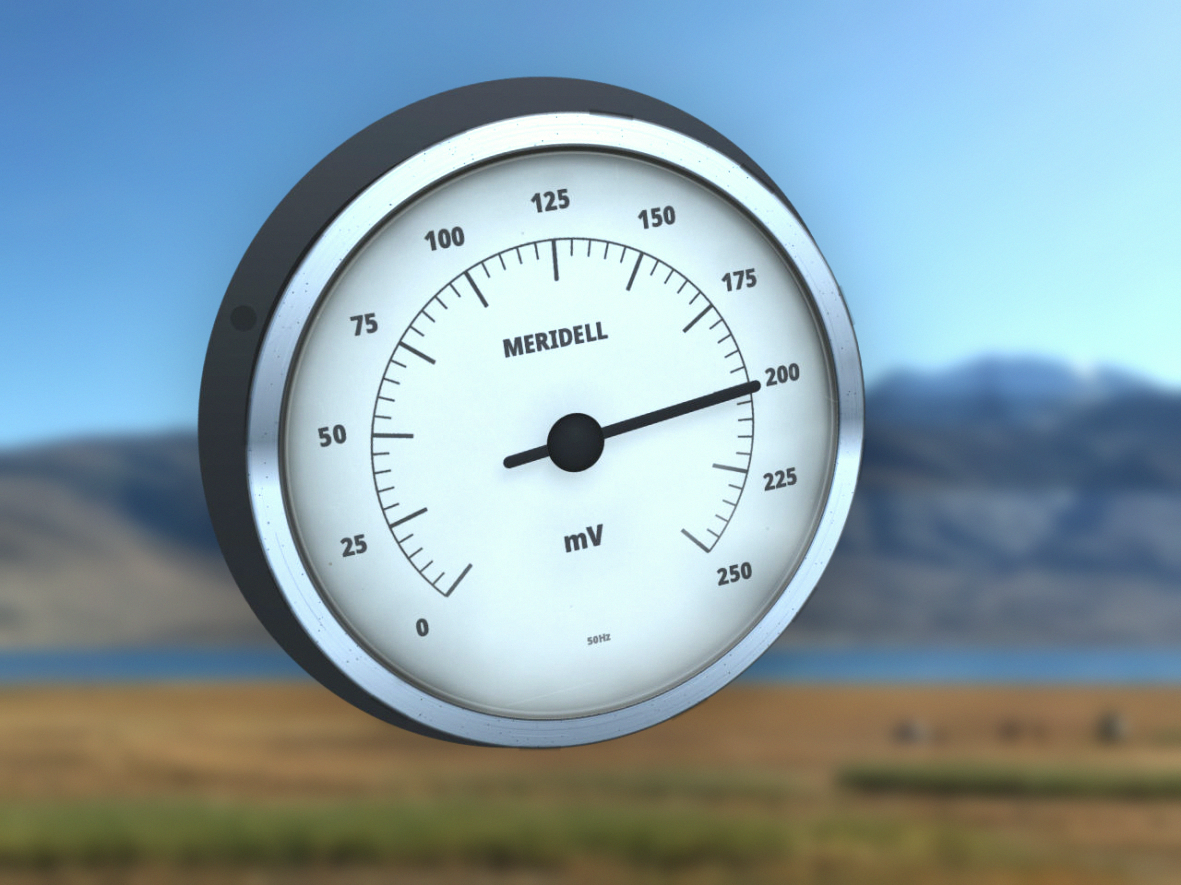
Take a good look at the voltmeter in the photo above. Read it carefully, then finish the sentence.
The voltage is 200 mV
